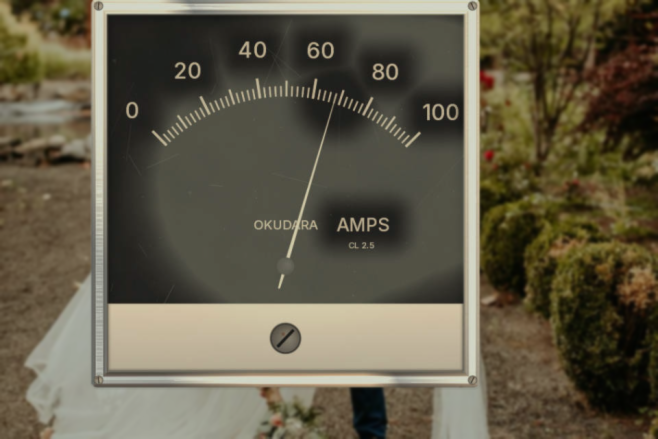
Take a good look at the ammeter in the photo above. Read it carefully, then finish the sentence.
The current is 68 A
